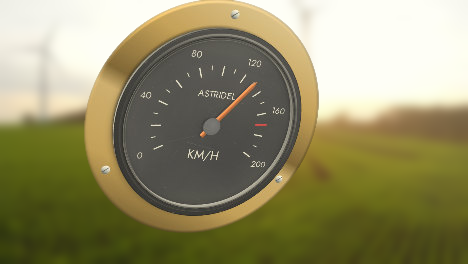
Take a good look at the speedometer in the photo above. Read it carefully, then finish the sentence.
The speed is 130 km/h
